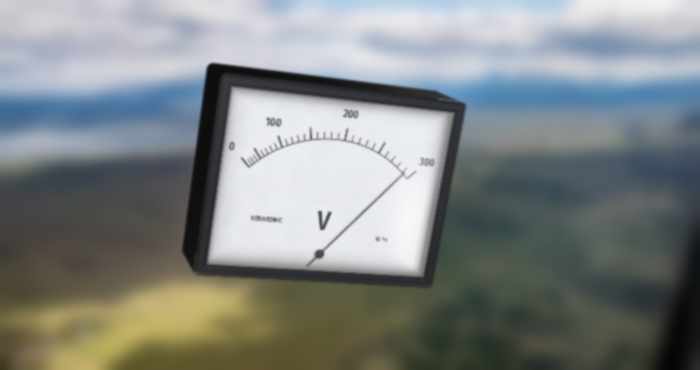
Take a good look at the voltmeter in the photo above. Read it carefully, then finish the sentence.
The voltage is 290 V
